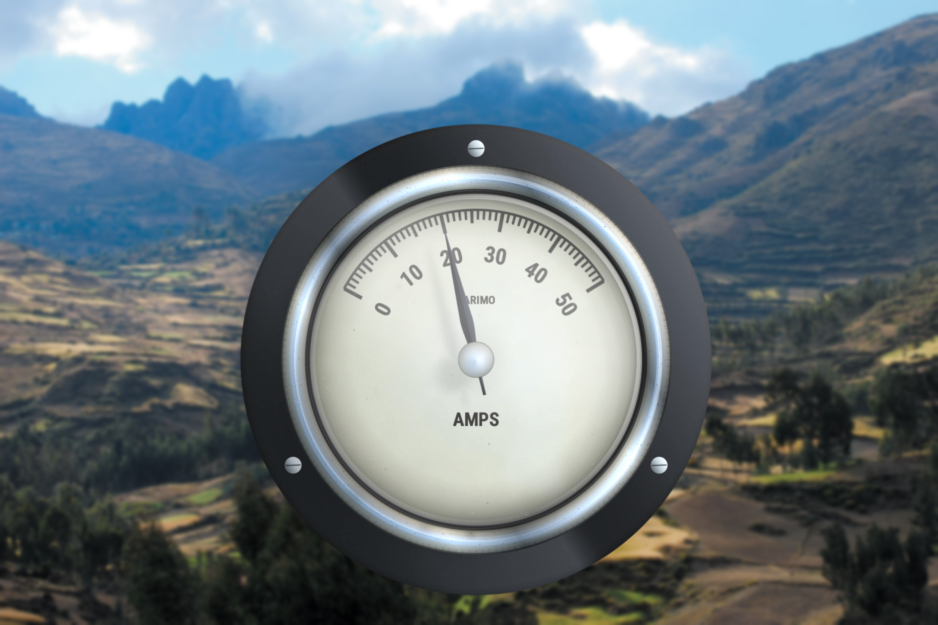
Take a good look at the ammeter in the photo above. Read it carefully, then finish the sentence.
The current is 20 A
